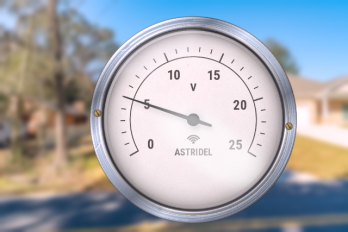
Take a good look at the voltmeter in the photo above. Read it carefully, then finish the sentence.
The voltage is 5 V
